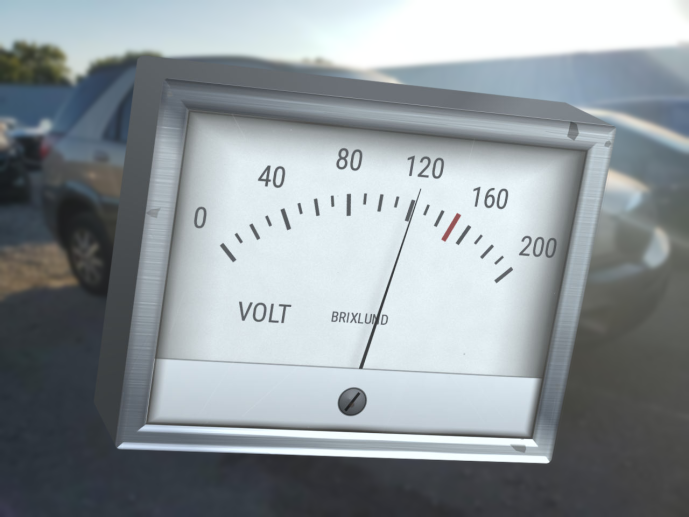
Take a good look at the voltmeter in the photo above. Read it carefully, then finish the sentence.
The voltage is 120 V
